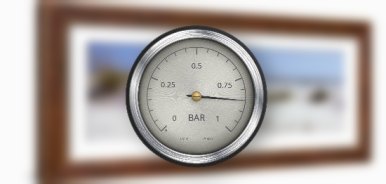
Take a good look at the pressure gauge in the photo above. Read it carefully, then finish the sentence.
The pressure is 0.85 bar
